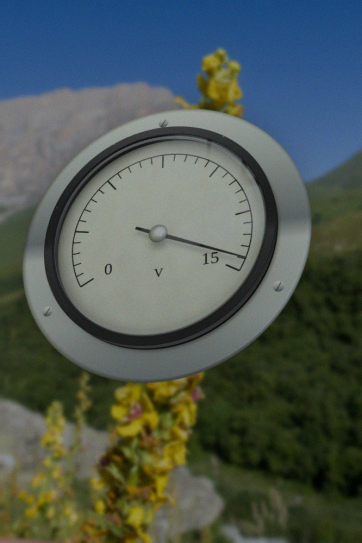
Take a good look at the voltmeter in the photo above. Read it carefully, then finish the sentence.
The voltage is 14.5 V
